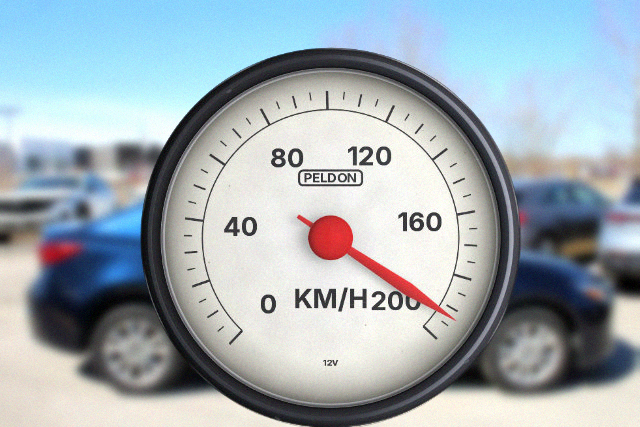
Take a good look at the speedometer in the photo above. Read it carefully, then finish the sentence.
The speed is 192.5 km/h
